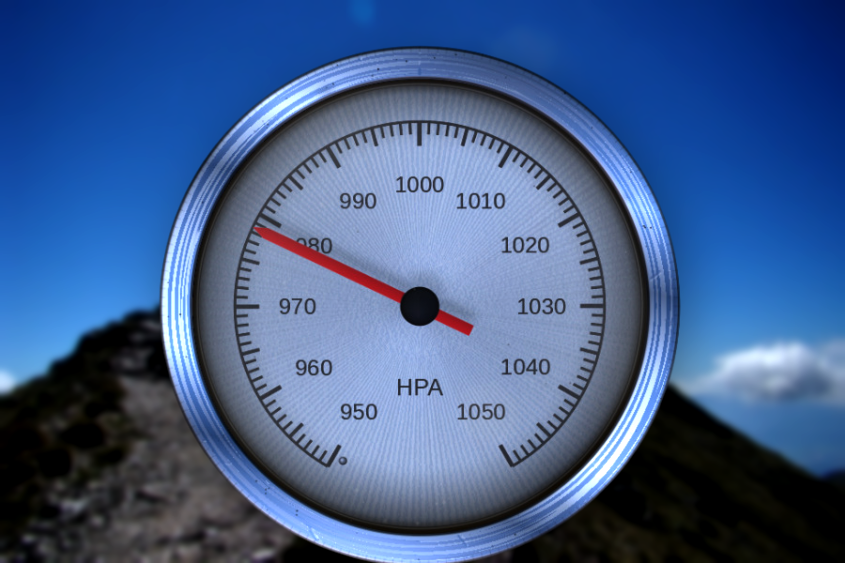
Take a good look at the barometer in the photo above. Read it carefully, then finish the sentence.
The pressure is 978.5 hPa
